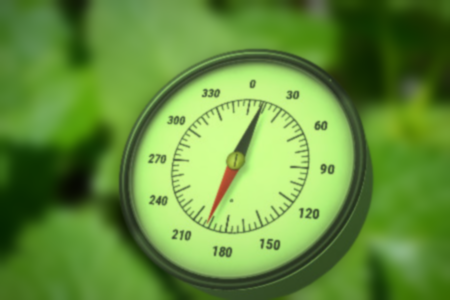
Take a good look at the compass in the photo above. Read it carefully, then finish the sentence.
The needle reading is 195 °
